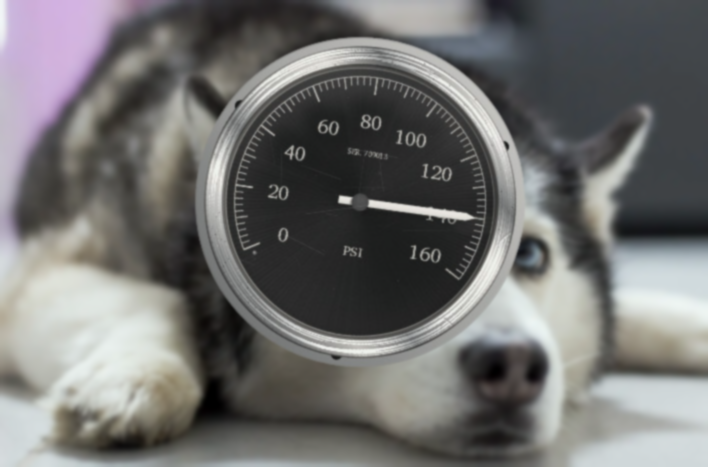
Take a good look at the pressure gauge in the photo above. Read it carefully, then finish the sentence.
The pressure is 140 psi
